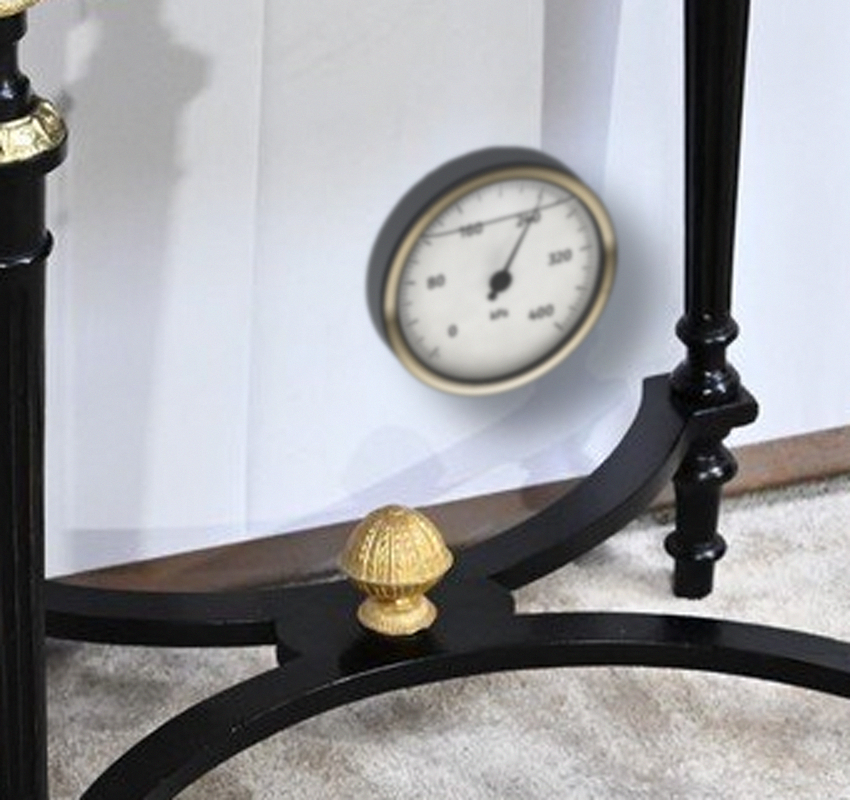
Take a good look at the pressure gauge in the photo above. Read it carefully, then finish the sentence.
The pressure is 240 kPa
